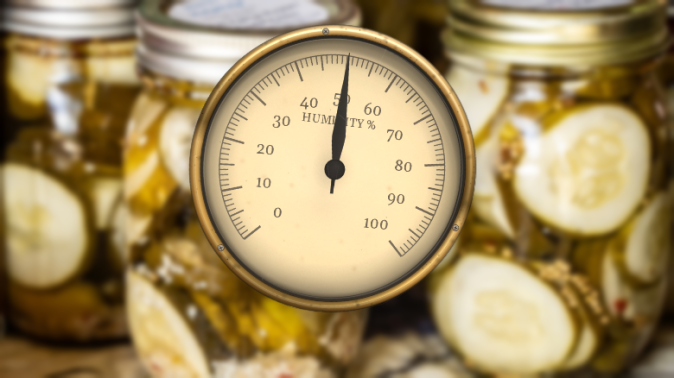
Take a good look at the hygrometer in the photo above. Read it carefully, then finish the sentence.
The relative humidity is 50 %
